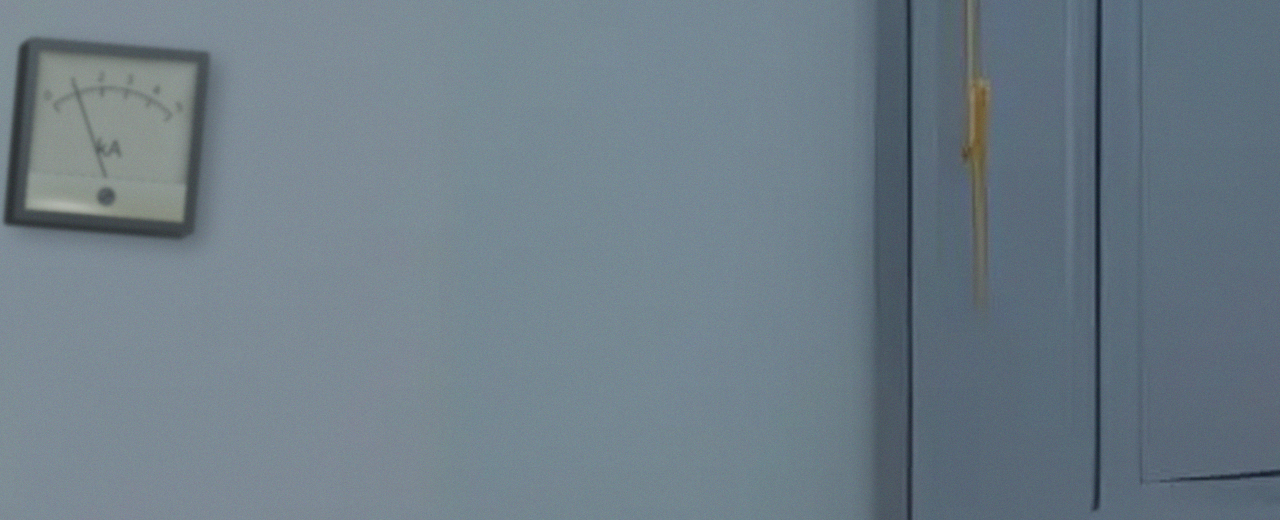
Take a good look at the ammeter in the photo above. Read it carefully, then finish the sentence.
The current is 1 kA
